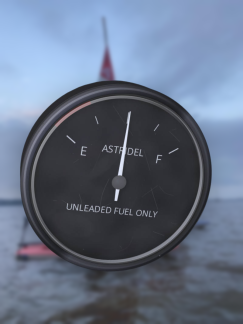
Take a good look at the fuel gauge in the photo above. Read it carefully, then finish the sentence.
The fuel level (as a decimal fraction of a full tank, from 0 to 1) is 0.5
